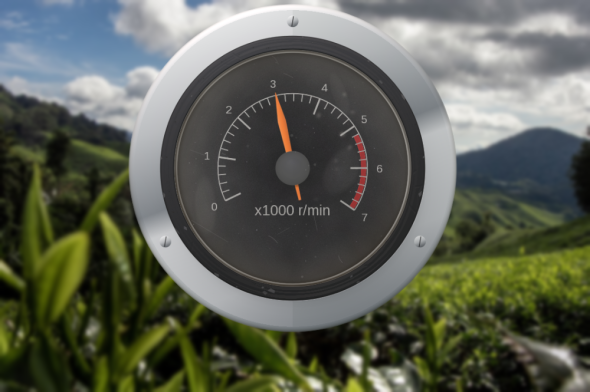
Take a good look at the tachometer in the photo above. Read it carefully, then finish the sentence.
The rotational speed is 3000 rpm
